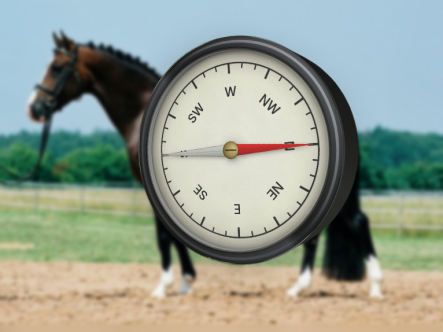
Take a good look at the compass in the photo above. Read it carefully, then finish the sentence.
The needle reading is 0 °
